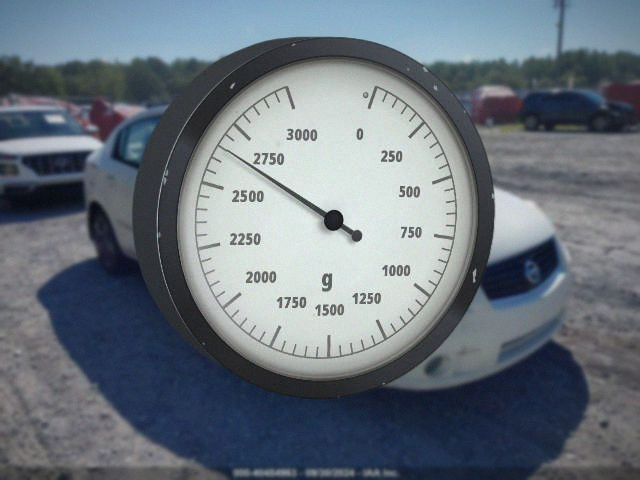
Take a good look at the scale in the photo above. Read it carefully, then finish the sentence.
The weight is 2650 g
